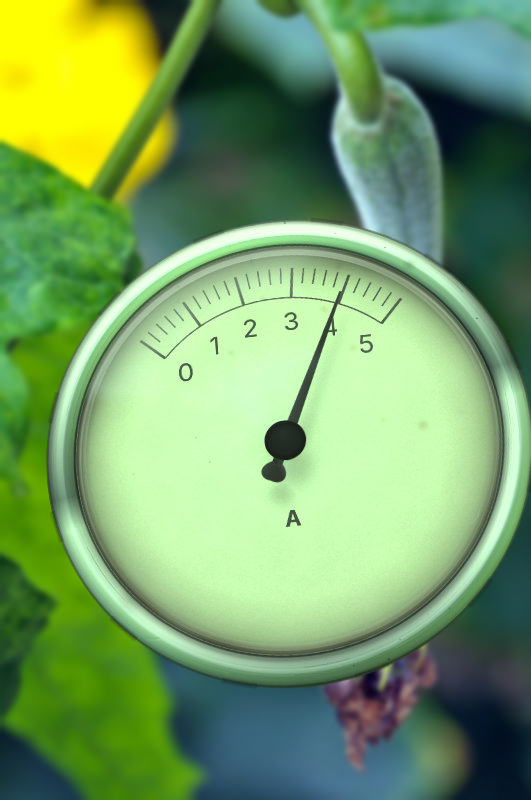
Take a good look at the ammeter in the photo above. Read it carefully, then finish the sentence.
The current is 4 A
